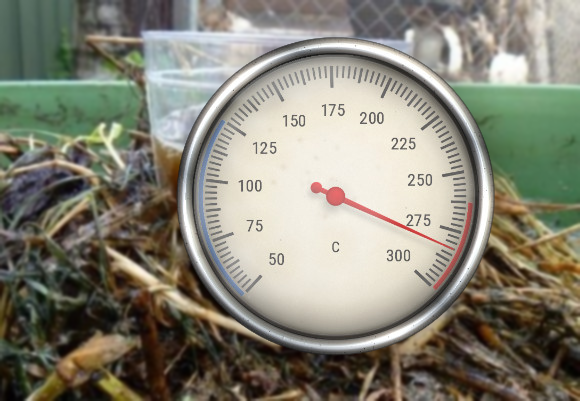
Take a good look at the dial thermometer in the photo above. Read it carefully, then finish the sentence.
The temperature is 282.5 °C
